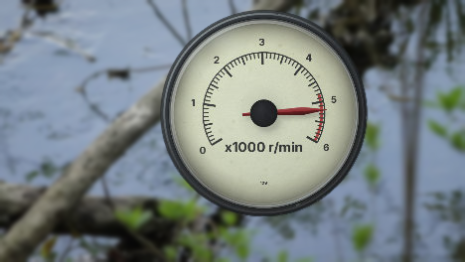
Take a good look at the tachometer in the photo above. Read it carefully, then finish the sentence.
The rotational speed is 5200 rpm
